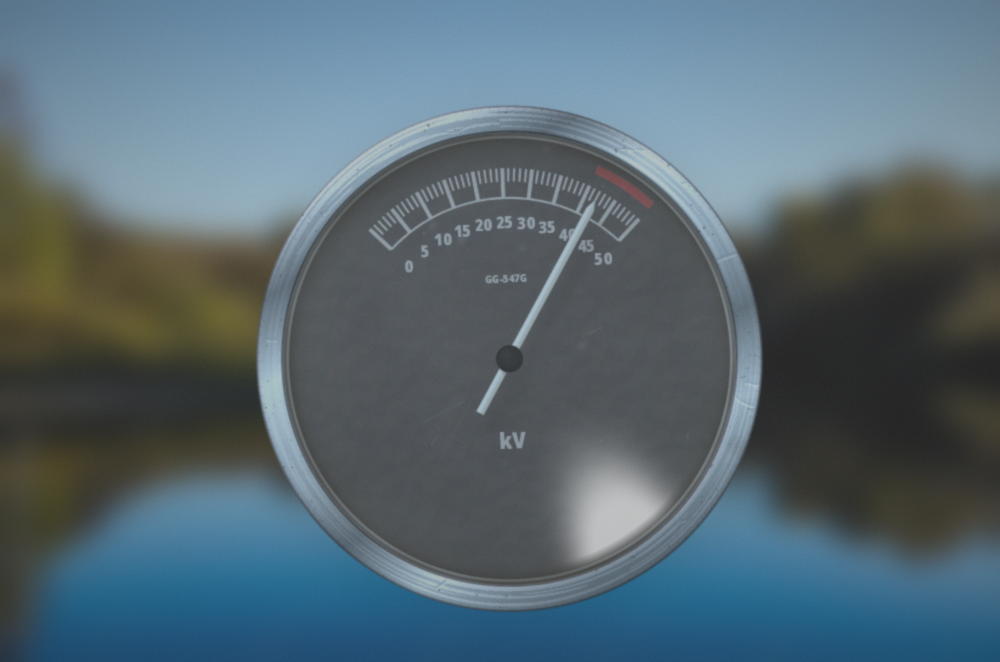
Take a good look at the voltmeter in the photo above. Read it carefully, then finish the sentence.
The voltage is 42 kV
